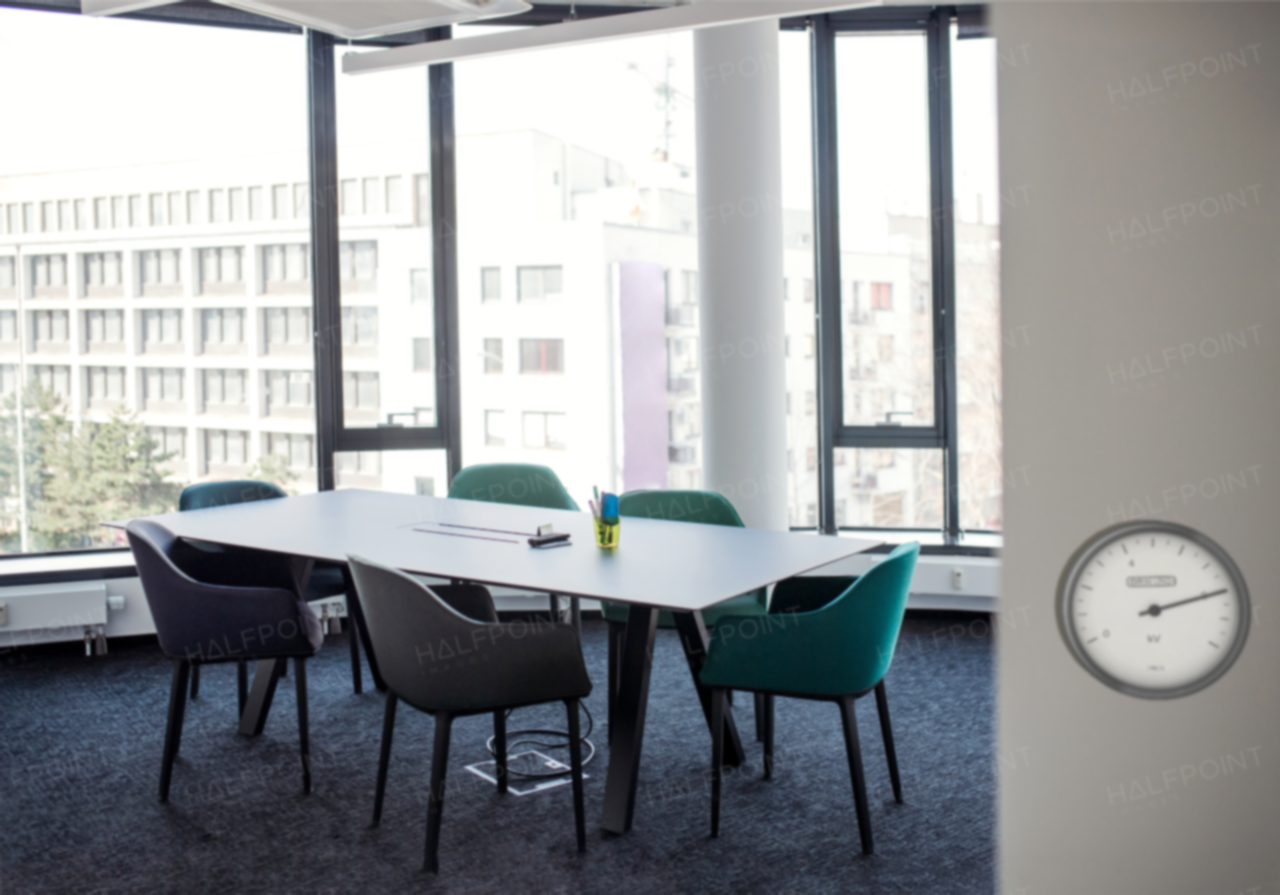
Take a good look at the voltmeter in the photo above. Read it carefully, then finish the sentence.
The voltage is 8 kV
